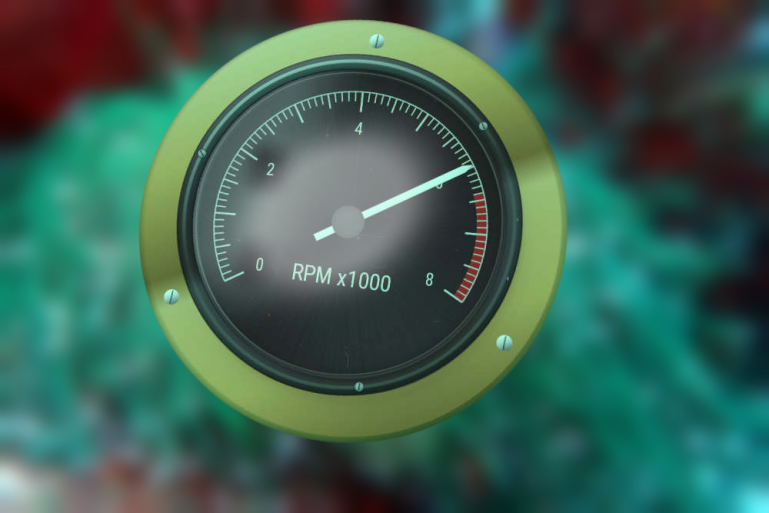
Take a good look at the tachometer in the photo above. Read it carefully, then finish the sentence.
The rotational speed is 6000 rpm
